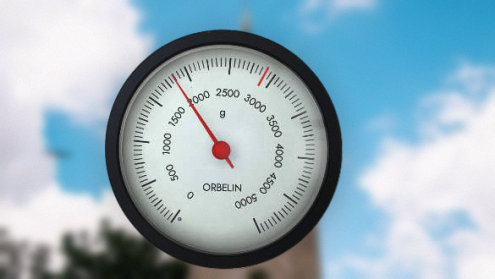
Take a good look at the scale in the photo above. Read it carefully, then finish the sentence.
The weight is 1850 g
